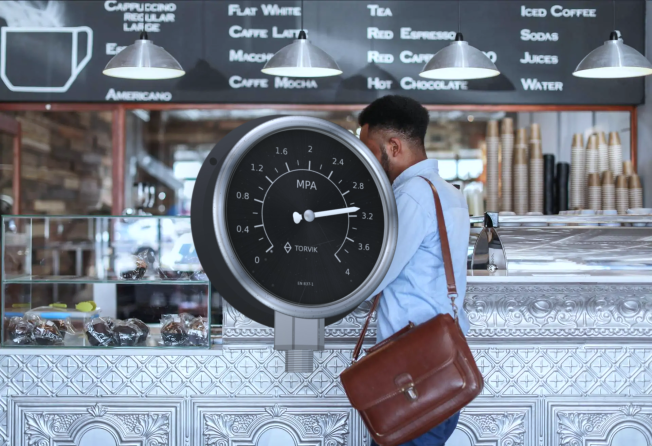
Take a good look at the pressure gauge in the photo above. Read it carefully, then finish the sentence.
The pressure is 3.1 MPa
